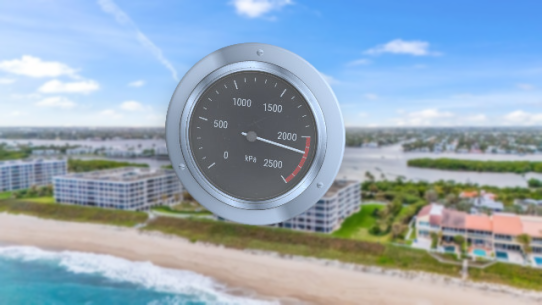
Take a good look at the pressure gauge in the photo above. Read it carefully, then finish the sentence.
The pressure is 2150 kPa
